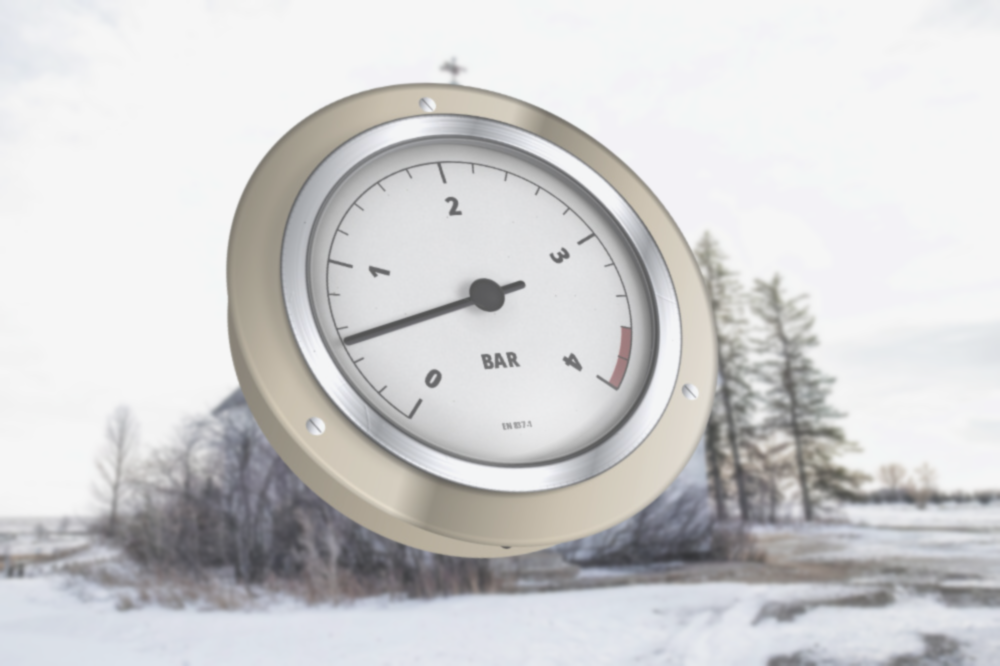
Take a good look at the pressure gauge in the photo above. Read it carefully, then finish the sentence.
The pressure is 0.5 bar
